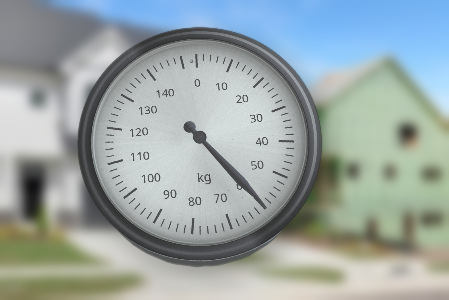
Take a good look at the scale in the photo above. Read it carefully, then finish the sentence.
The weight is 60 kg
